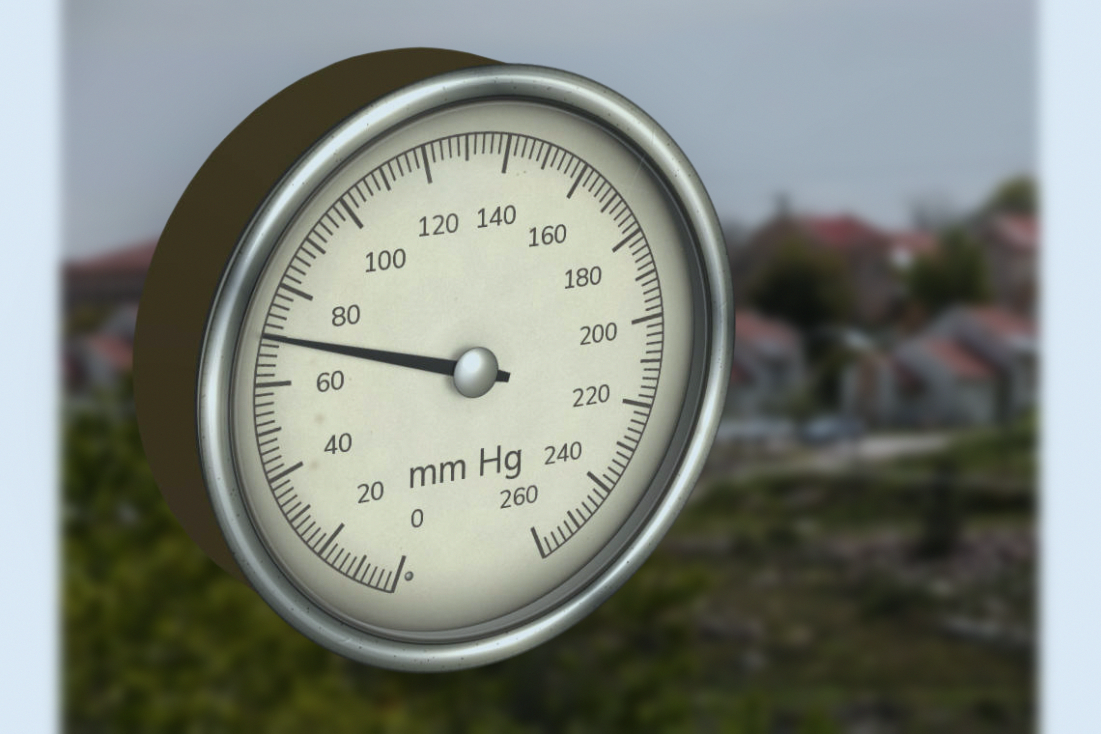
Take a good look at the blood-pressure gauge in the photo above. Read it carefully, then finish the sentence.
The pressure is 70 mmHg
